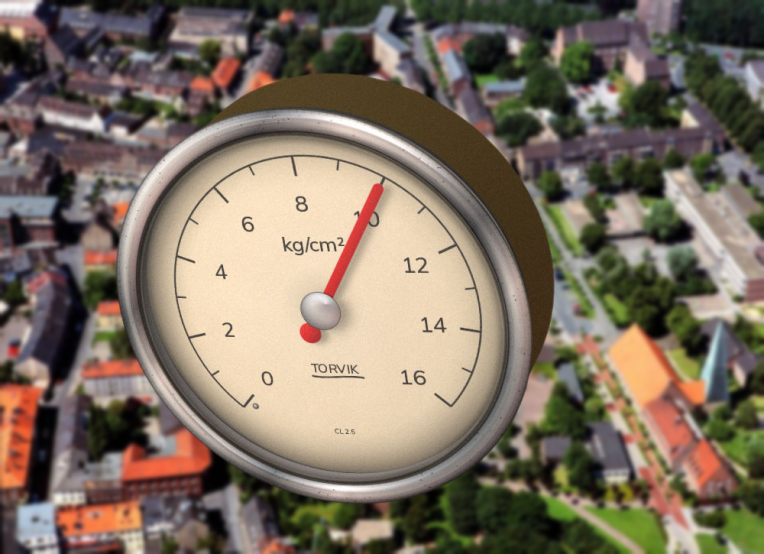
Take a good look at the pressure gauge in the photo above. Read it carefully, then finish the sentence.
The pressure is 10 kg/cm²
